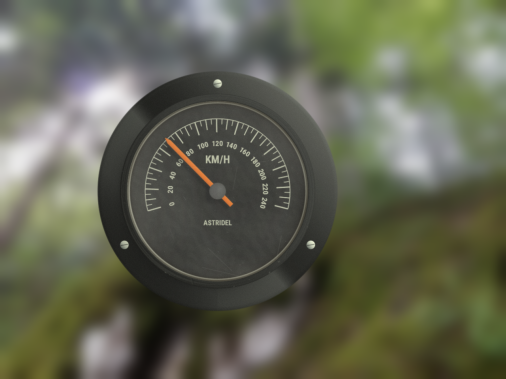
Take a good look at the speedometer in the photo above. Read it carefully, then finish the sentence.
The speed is 70 km/h
